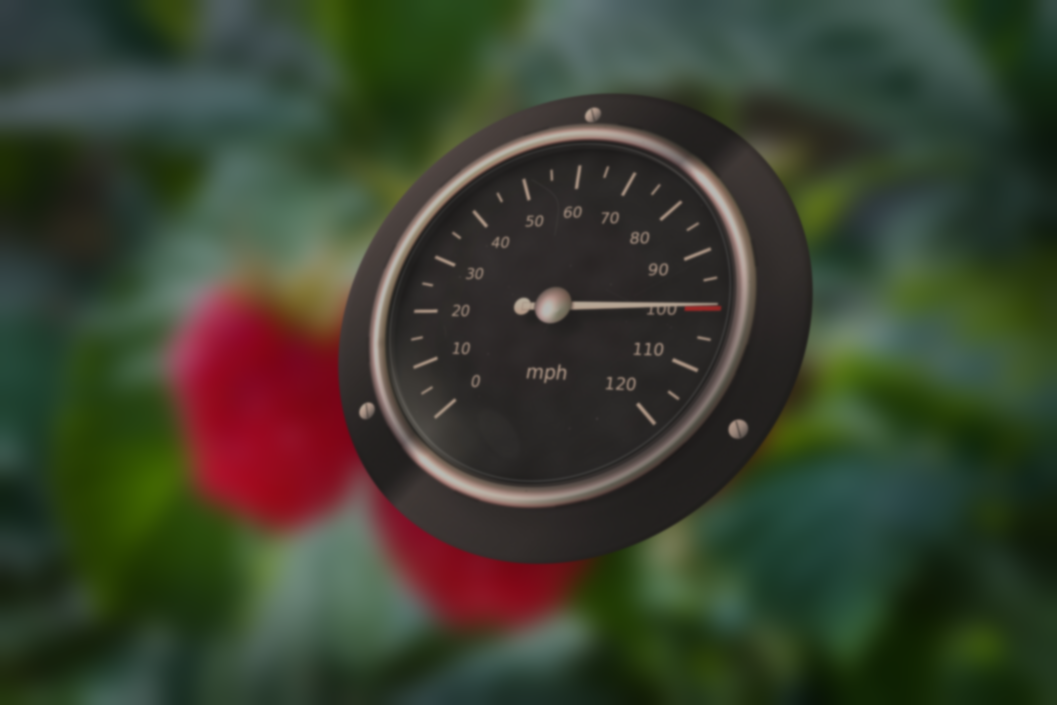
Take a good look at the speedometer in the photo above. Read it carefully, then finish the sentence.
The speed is 100 mph
